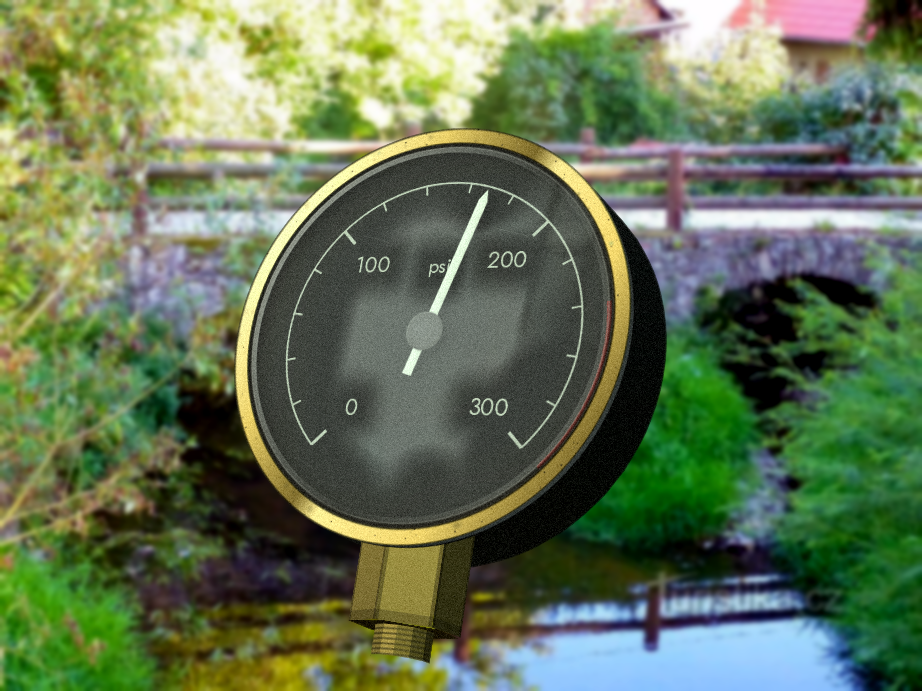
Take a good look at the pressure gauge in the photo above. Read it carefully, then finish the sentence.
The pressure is 170 psi
